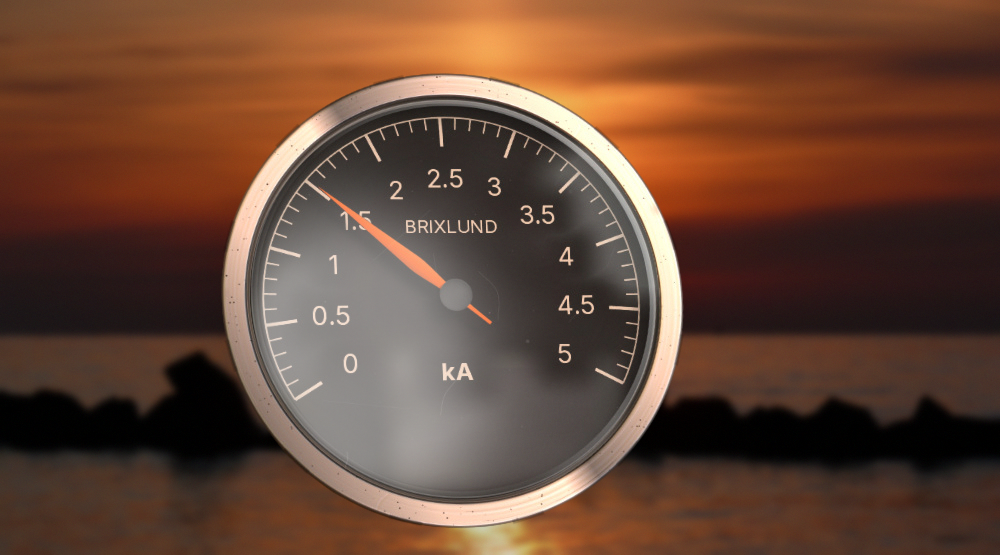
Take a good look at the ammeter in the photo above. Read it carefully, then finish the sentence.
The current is 1.5 kA
